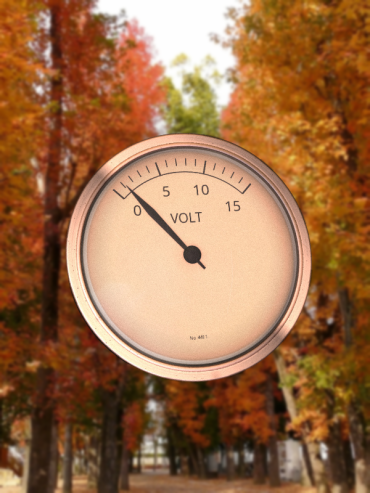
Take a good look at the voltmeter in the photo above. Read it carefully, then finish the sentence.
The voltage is 1 V
